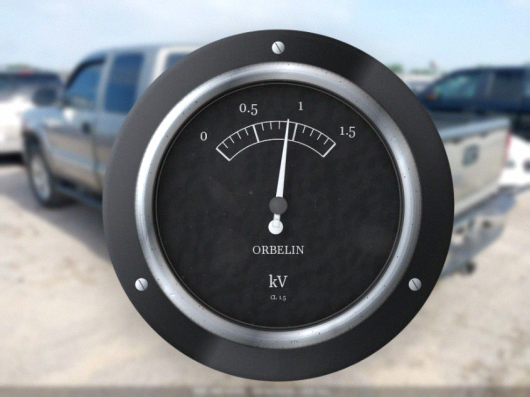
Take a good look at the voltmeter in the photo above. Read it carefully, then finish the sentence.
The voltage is 0.9 kV
